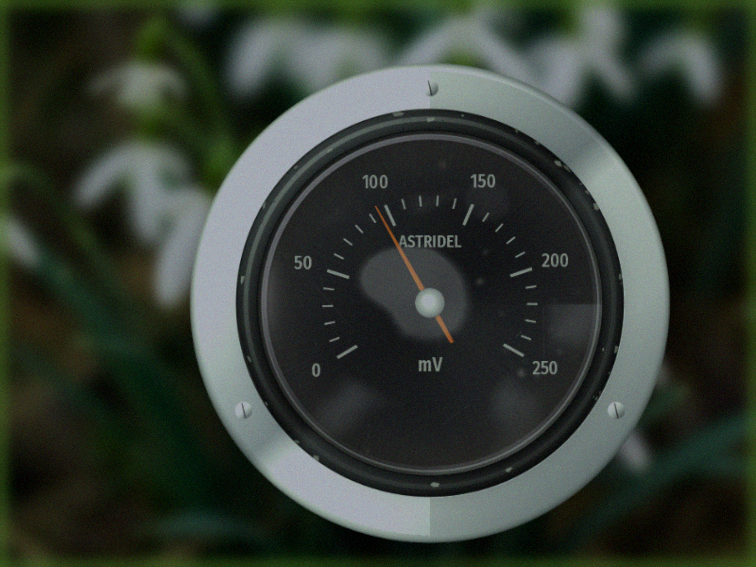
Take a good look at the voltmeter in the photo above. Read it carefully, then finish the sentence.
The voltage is 95 mV
